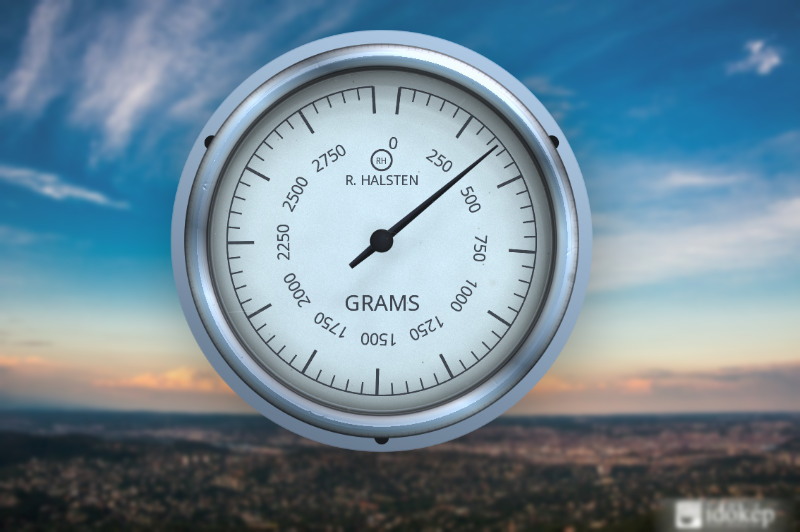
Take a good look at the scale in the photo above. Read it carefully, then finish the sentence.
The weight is 375 g
